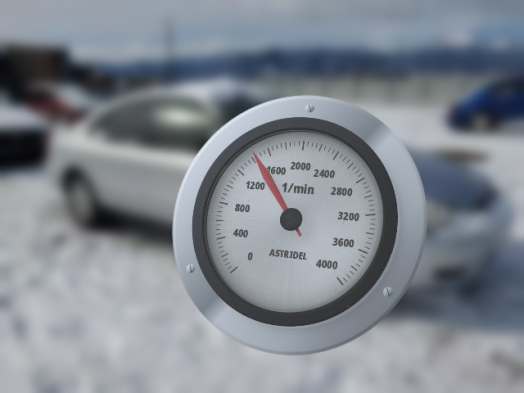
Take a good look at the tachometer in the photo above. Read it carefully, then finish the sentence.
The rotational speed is 1450 rpm
